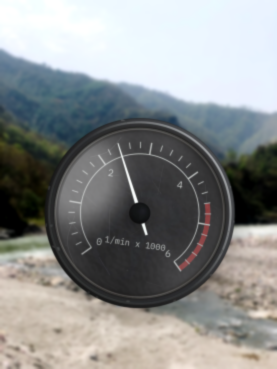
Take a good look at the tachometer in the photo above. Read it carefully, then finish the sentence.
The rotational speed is 2400 rpm
